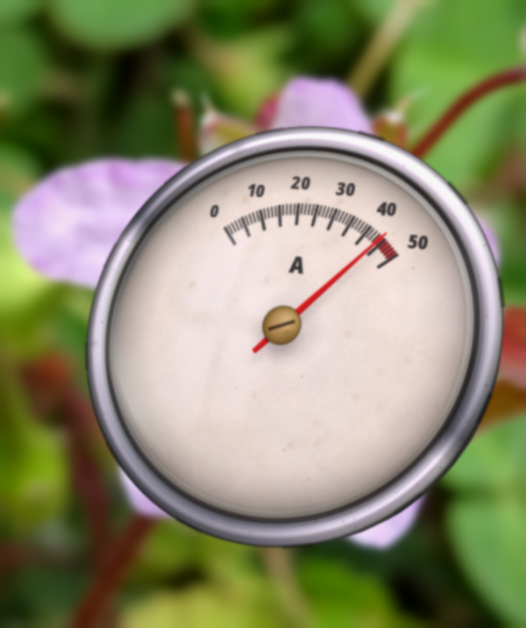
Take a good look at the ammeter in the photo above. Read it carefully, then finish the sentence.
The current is 45 A
